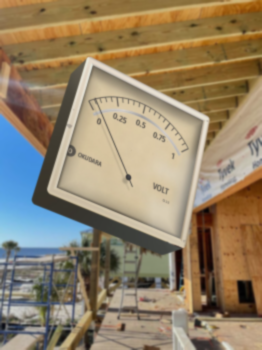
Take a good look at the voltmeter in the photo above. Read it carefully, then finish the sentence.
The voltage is 0.05 V
